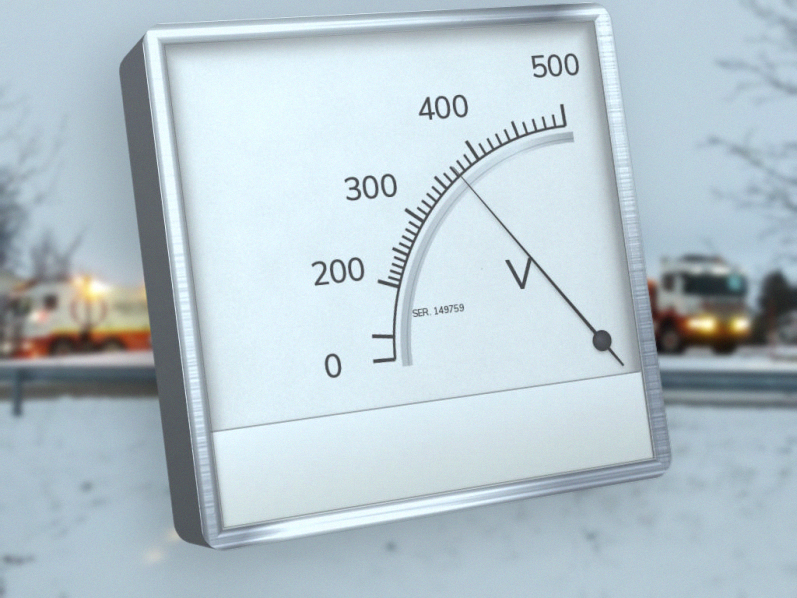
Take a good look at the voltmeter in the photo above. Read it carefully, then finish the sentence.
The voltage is 370 V
